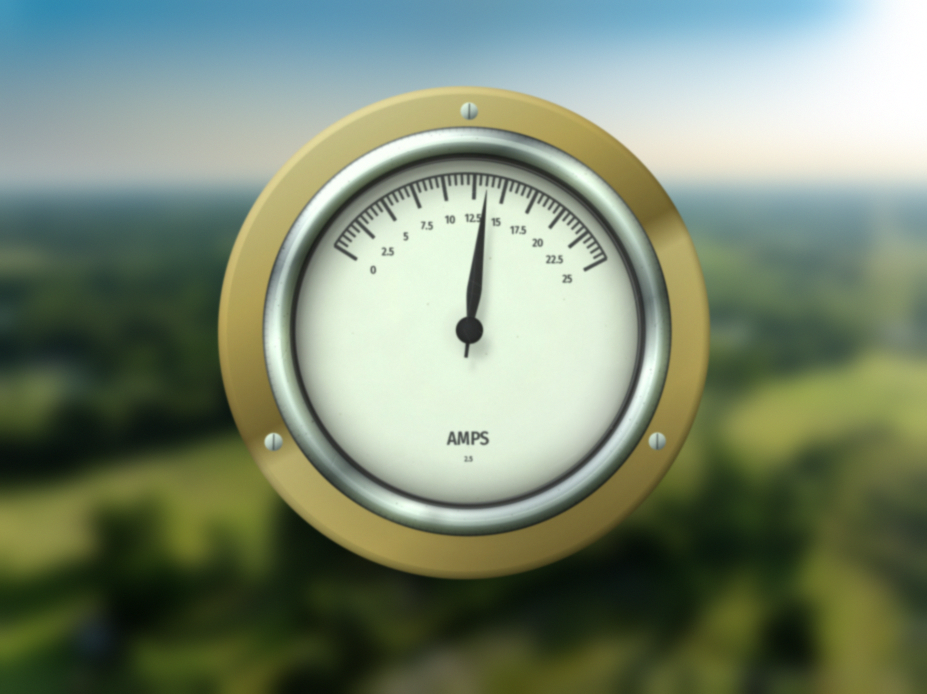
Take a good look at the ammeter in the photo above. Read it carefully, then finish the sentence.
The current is 13.5 A
